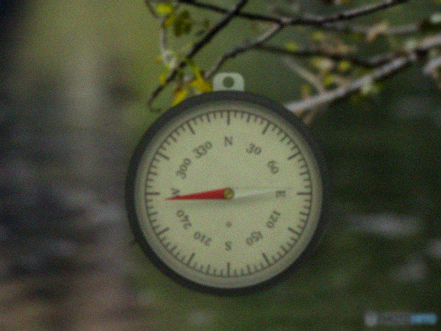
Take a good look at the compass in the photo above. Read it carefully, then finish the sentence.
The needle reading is 265 °
